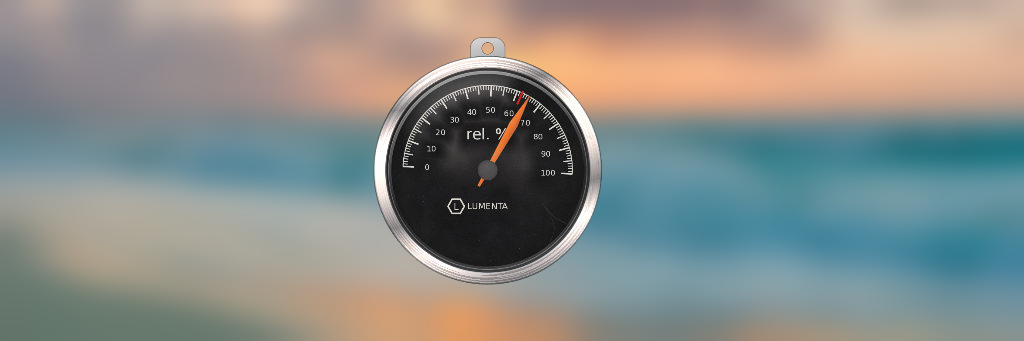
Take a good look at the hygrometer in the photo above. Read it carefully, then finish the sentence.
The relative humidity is 65 %
